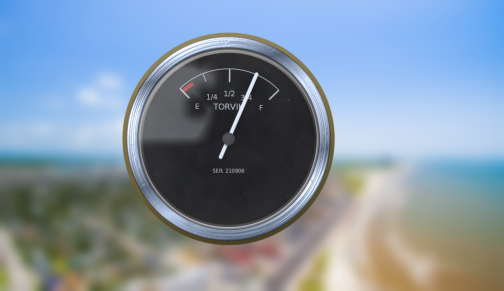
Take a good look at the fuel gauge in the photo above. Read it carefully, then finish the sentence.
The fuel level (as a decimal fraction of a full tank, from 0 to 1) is 0.75
